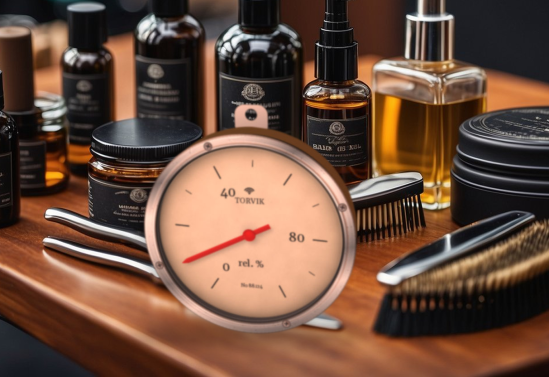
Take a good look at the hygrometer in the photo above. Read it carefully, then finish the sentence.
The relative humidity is 10 %
